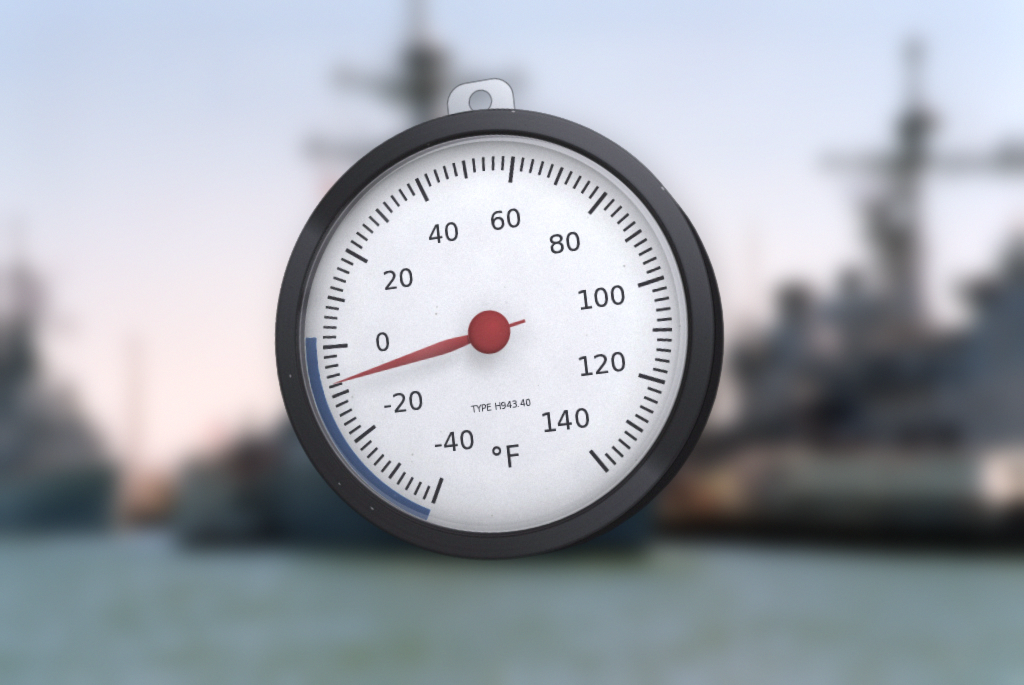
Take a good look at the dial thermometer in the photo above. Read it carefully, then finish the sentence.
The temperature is -8 °F
